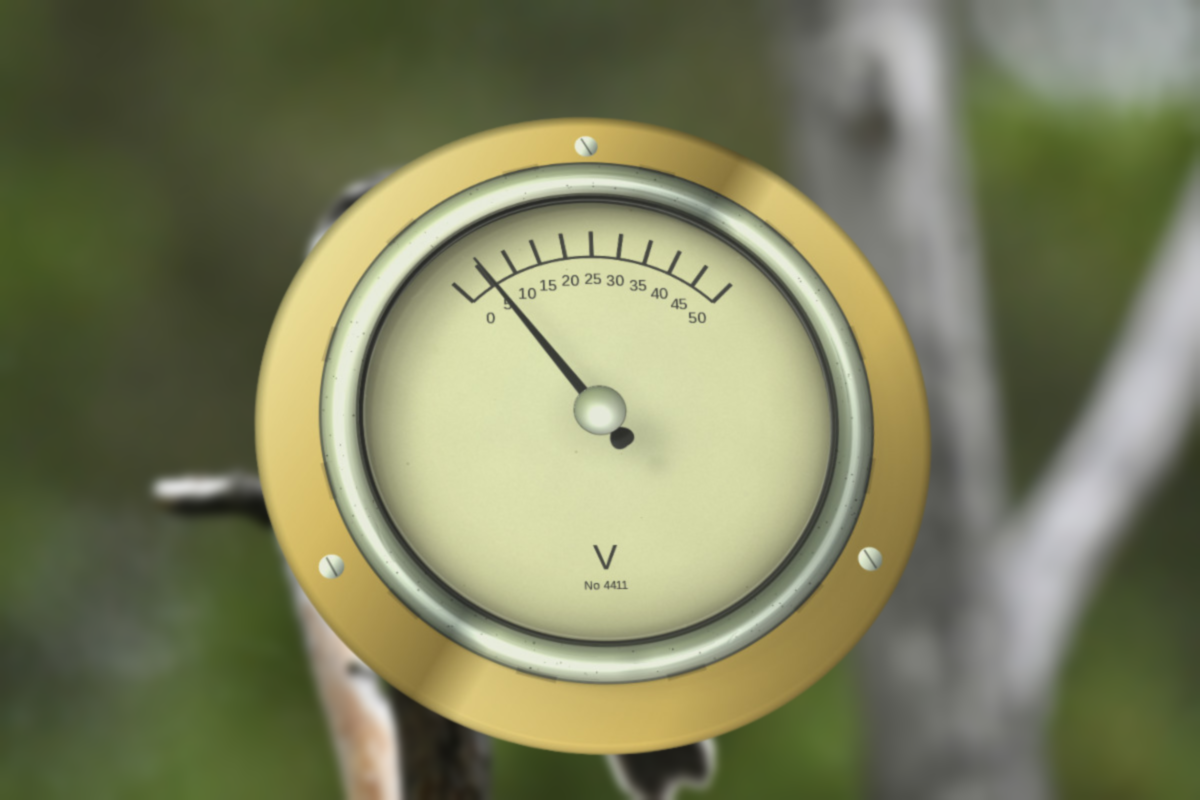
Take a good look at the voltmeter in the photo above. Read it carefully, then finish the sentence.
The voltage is 5 V
